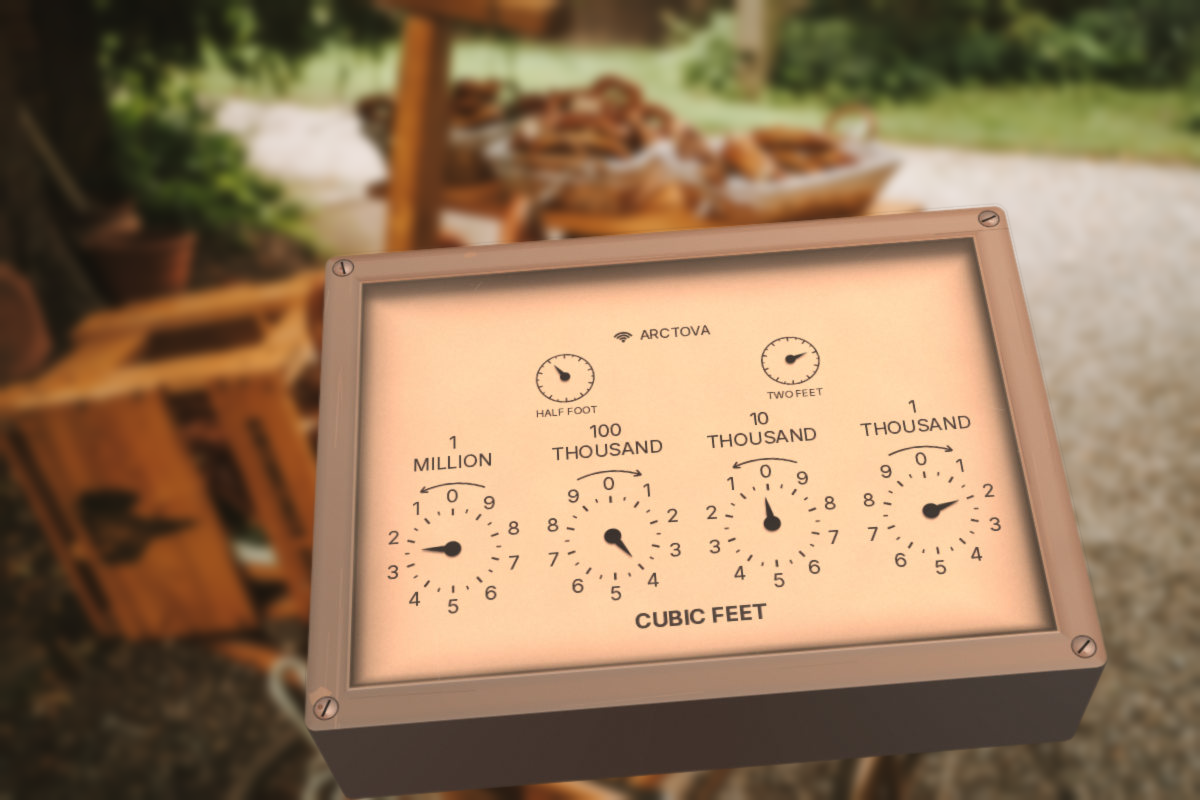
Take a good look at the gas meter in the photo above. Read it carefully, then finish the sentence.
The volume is 240200 ft³
